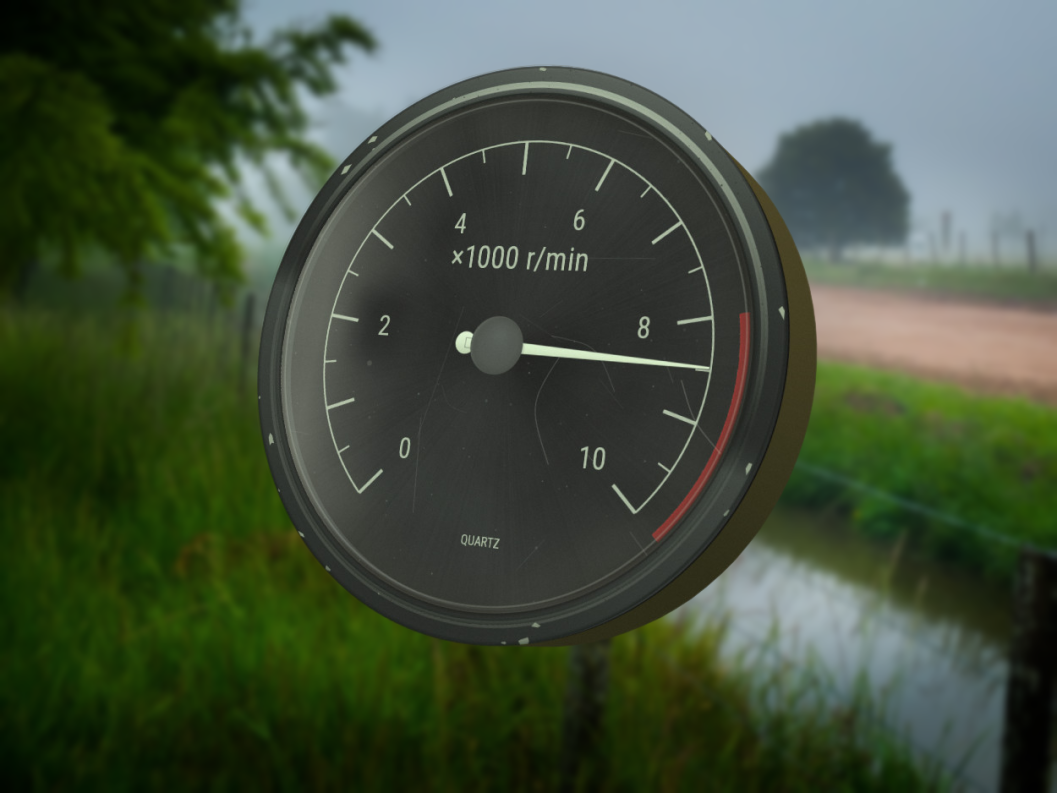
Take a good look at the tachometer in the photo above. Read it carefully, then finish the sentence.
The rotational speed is 8500 rpm
